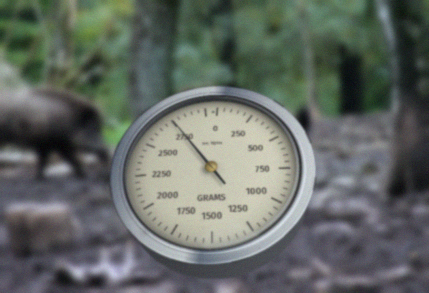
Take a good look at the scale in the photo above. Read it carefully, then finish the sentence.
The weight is 2750 g
